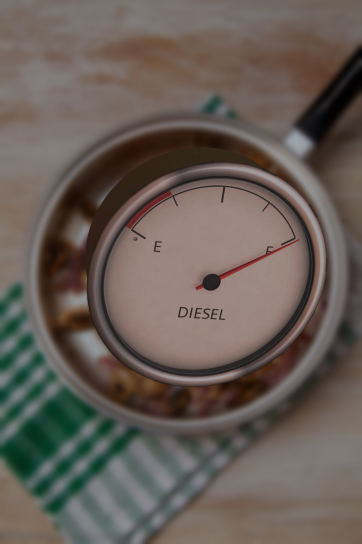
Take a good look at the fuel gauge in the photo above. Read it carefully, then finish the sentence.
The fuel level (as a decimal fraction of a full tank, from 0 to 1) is 1
